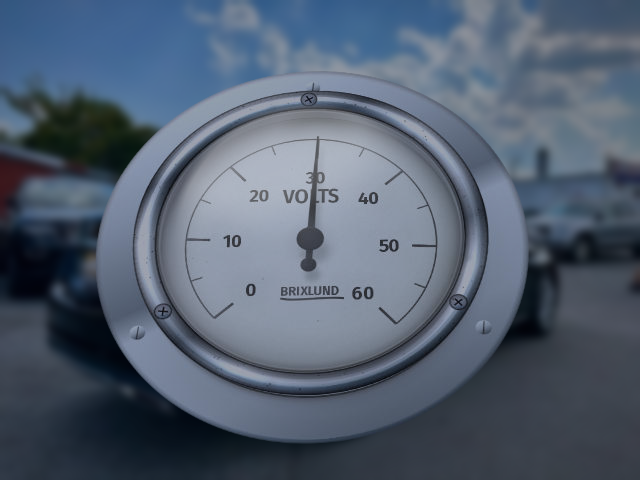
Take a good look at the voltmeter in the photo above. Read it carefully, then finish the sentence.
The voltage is 30 V
